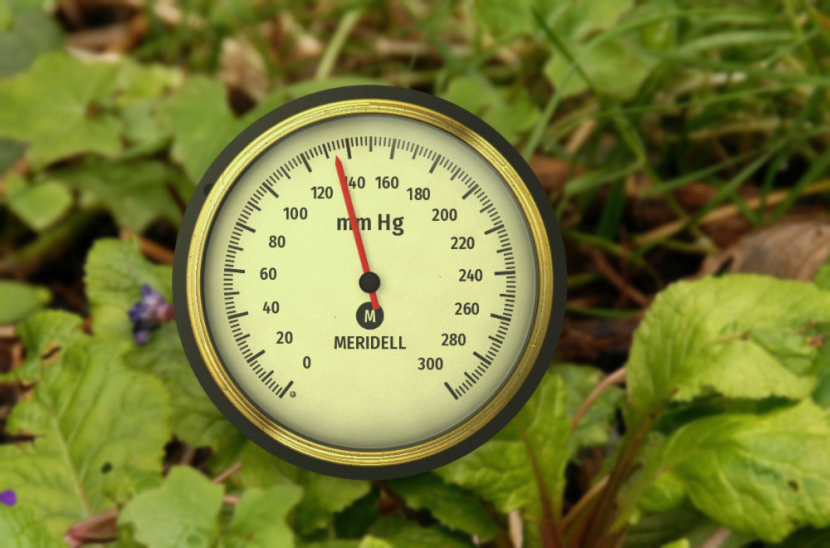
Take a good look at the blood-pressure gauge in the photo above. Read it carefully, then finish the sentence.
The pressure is 134 mmHg
